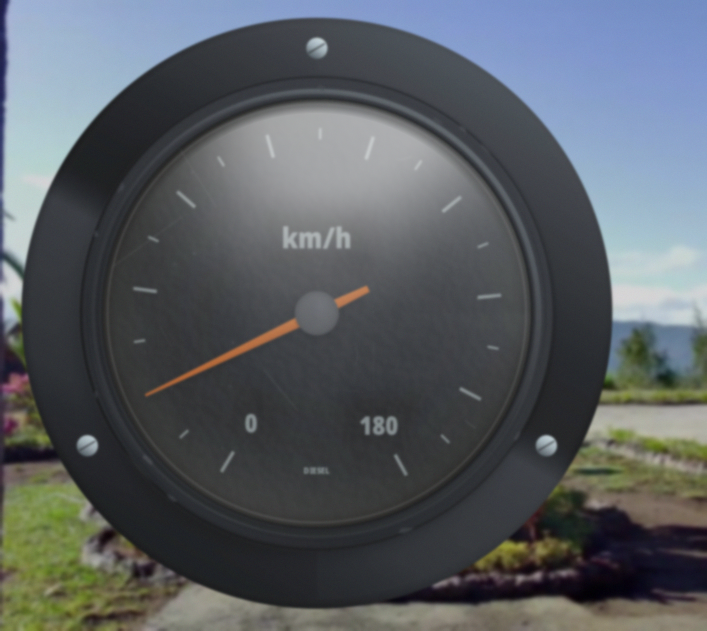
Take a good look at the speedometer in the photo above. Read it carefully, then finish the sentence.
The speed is 20 km/h
